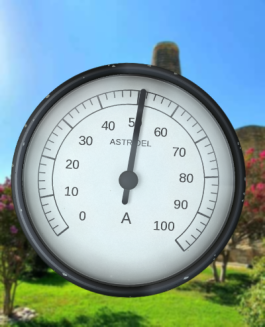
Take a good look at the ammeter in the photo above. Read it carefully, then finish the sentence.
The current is 51 A
